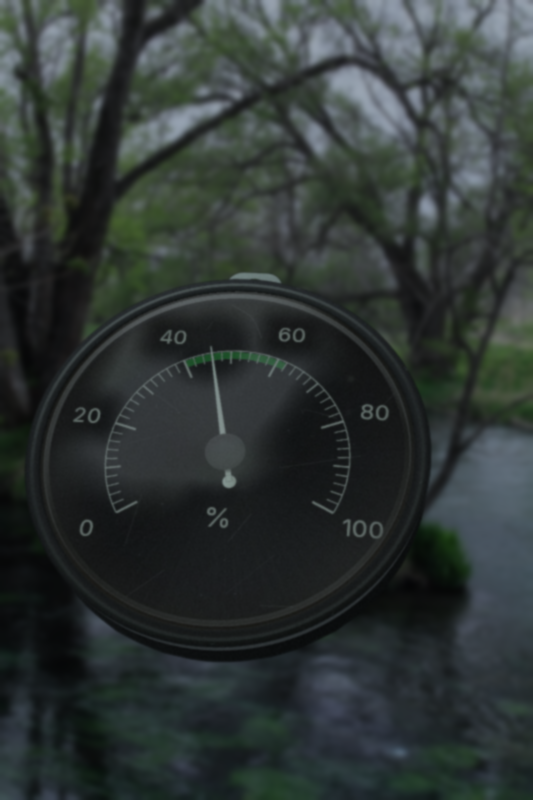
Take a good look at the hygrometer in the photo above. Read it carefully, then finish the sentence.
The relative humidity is 46 %
